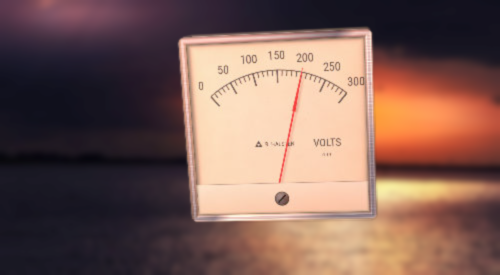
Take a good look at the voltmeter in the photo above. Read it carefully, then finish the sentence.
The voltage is 200 V
